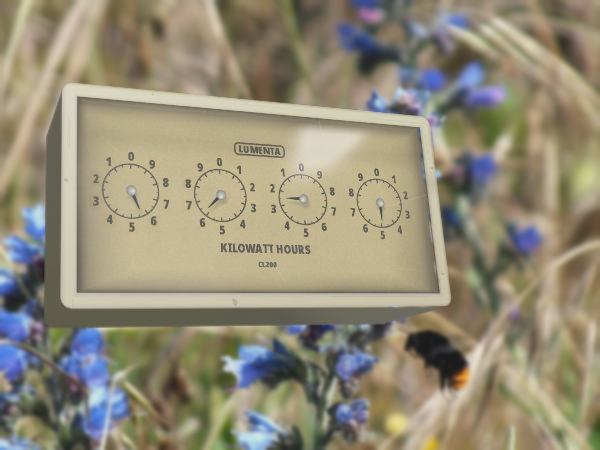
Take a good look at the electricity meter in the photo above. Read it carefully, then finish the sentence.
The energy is 5625 kWh
